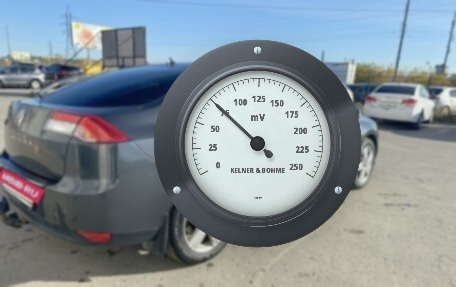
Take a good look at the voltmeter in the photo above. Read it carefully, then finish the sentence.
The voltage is 75 mV
